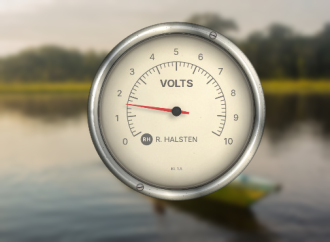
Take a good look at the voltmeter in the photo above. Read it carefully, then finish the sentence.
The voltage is 1.6 V
